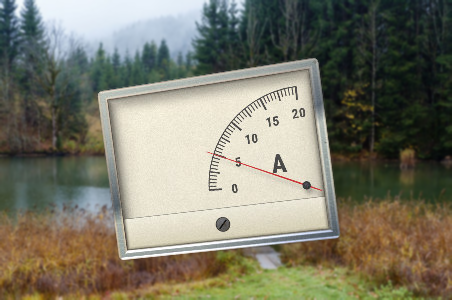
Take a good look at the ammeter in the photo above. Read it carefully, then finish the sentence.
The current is 5 A
